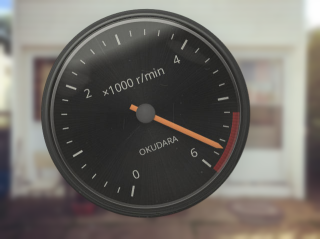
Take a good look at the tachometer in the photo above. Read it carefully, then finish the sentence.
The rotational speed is 5700 rpm
